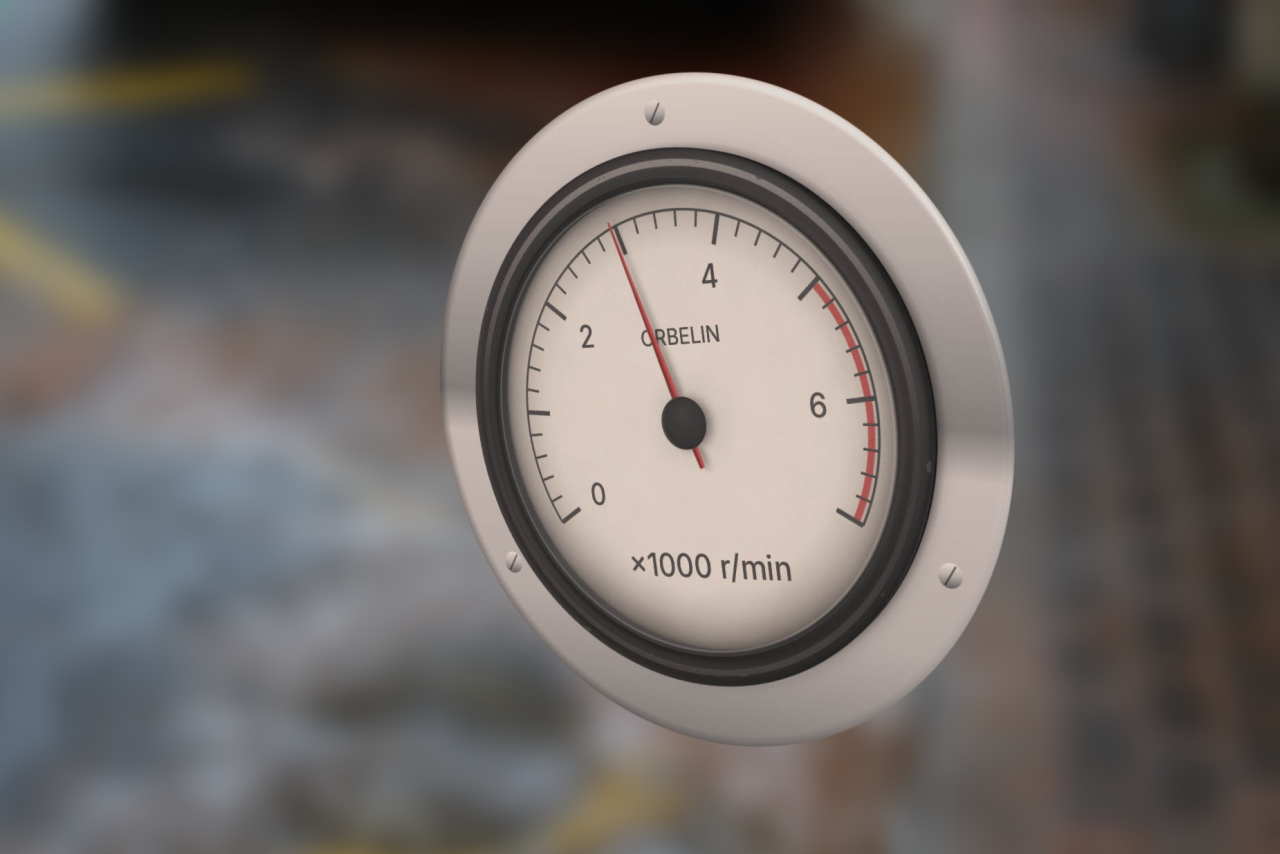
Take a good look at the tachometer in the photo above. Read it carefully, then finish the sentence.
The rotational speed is 3000 rpm
